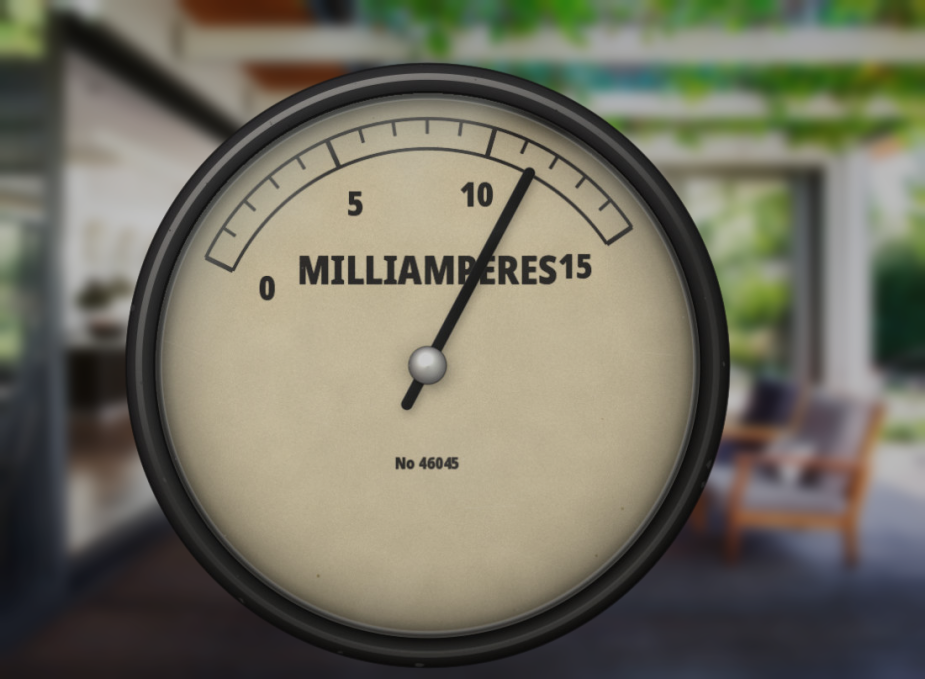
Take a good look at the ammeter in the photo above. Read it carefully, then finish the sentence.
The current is 11.5 mA
